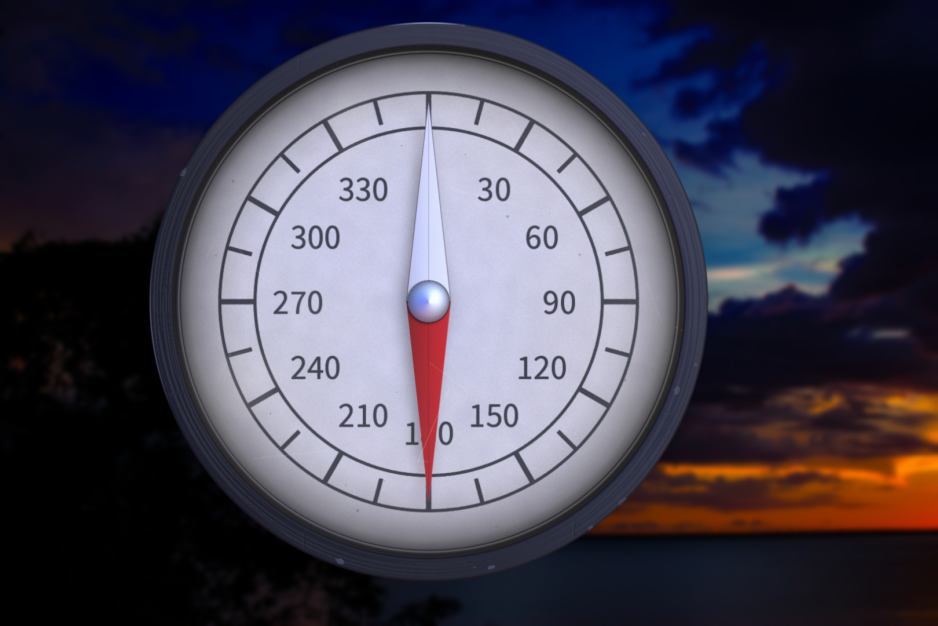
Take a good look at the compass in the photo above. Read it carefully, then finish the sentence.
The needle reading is 180 °
